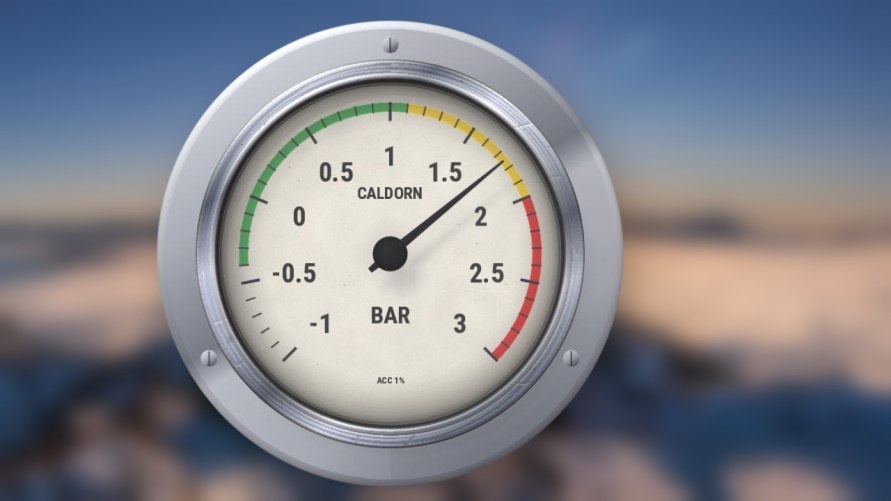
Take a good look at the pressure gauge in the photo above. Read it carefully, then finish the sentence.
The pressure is 1.75 bar
